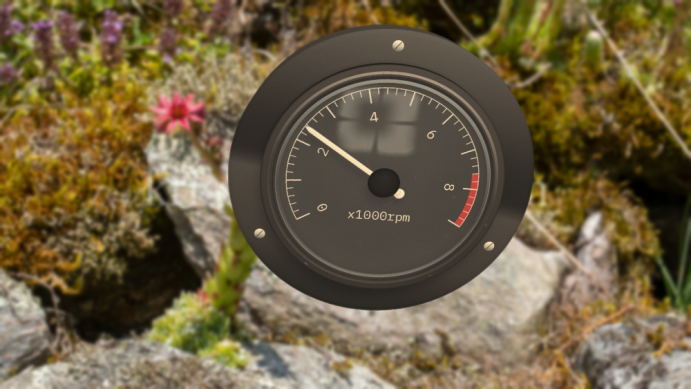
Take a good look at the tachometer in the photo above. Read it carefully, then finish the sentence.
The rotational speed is 2400 rpm
